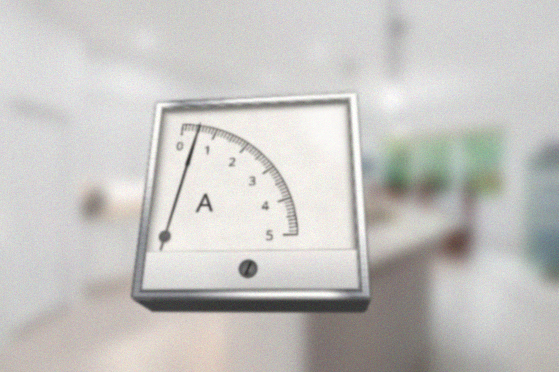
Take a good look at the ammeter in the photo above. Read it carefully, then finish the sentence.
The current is 0.5 A
